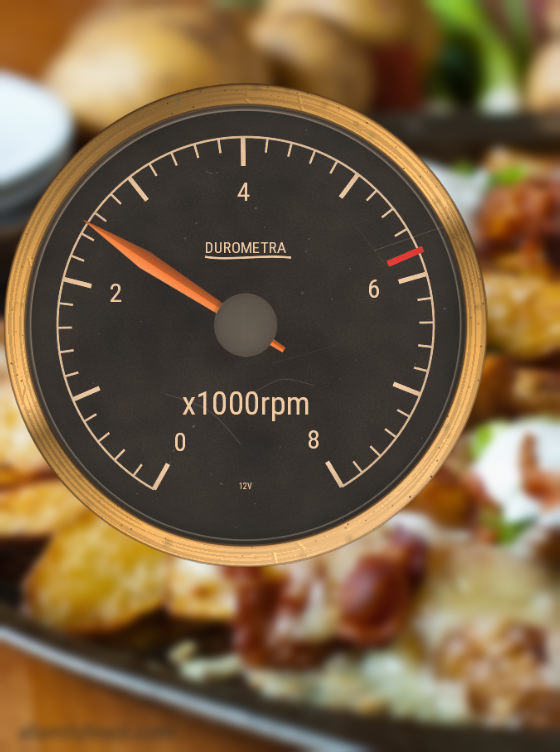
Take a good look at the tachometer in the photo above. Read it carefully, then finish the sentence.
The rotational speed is 2500 rpm
